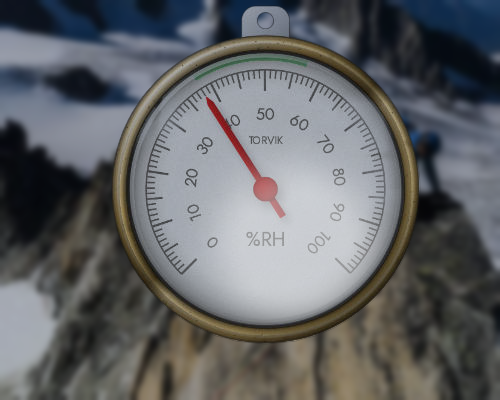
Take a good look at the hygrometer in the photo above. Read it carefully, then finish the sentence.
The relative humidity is 38 %
